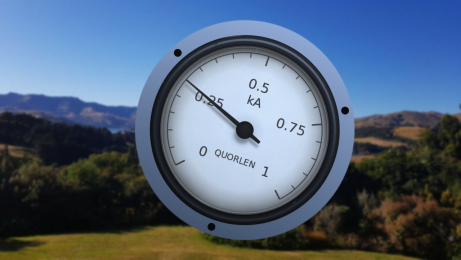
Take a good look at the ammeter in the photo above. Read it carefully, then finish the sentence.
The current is 0.25 kA
